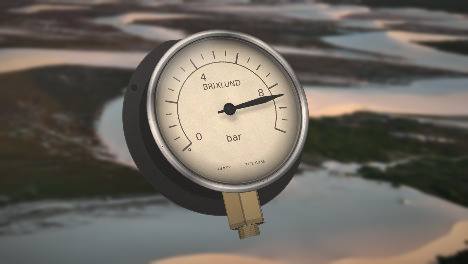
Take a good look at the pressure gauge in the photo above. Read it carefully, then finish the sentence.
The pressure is 8.5 bar
